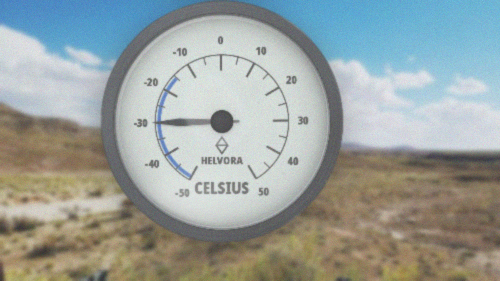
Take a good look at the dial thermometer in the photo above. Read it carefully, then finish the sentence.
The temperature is -30 °C
